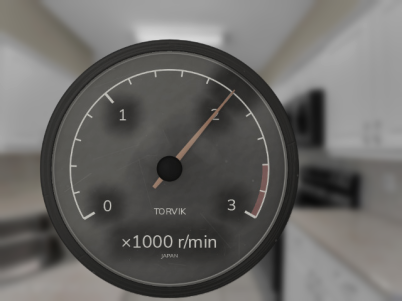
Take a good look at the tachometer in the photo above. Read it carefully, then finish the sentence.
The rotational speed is 2000 rpm
